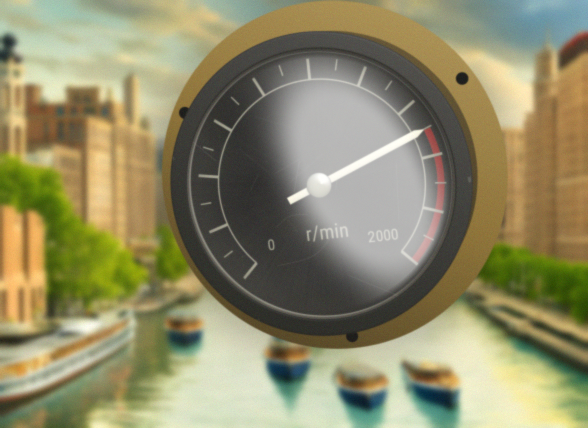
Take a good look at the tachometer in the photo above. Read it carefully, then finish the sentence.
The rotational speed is 1500 rpm
